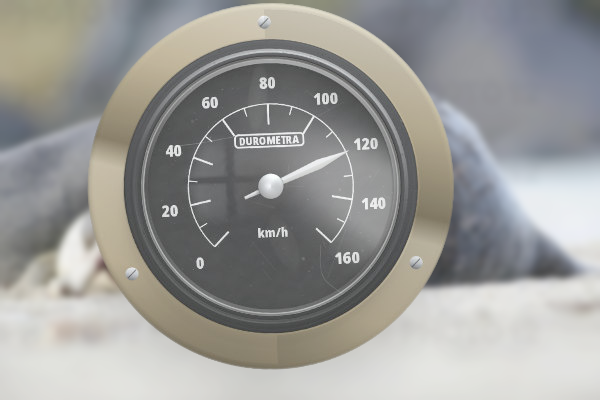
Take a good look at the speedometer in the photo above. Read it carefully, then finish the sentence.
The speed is 120 km/h
